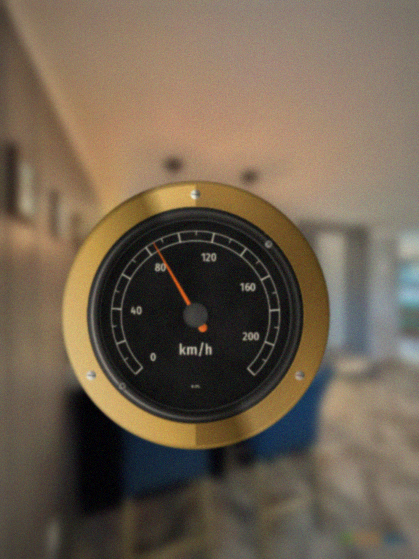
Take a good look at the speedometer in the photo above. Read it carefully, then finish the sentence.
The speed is 85 km/h
